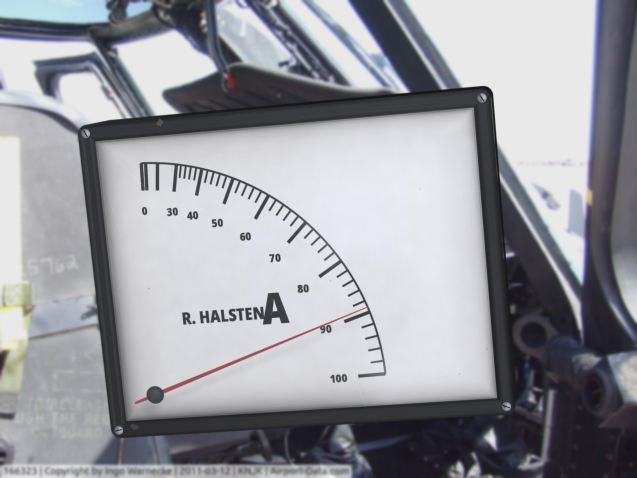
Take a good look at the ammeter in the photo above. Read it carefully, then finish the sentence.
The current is 89 A
